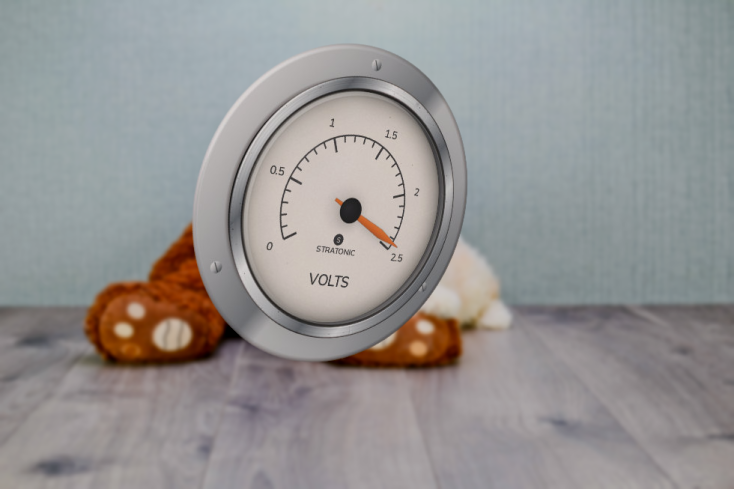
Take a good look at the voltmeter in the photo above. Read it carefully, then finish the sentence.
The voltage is 2.45 V
